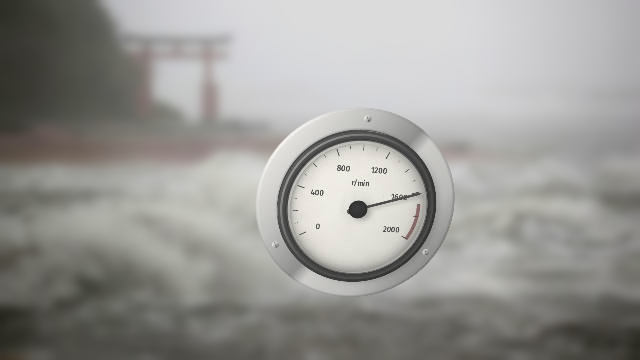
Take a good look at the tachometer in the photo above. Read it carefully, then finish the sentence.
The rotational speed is 1600 rpm
